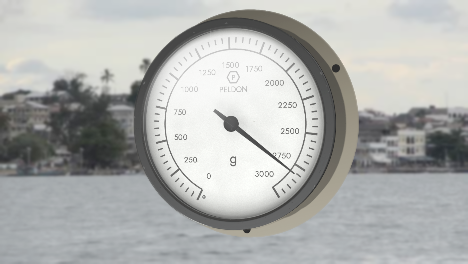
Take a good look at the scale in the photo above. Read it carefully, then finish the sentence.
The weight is 2800 g
